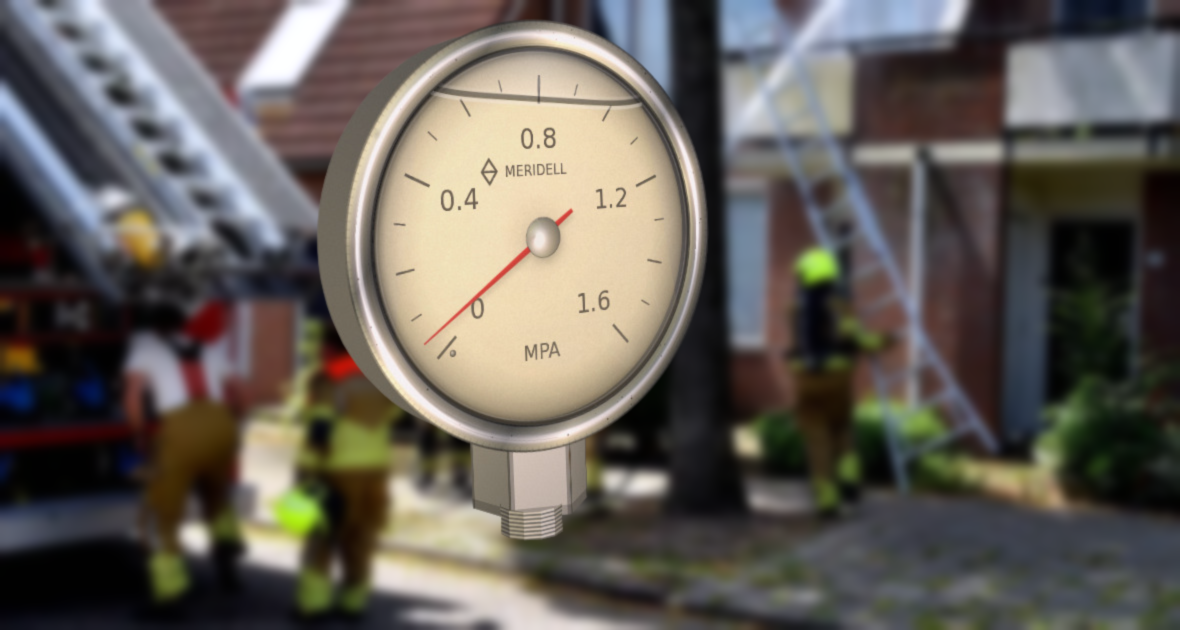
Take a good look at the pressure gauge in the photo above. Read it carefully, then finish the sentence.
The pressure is 0.05 MPa
